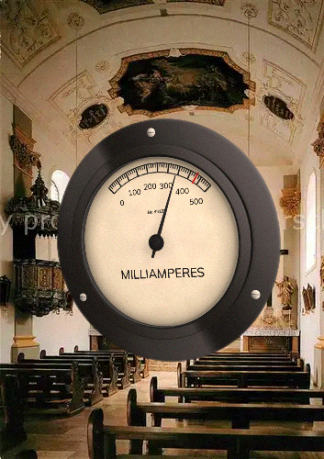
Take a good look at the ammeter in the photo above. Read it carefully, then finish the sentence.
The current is 350 mA
